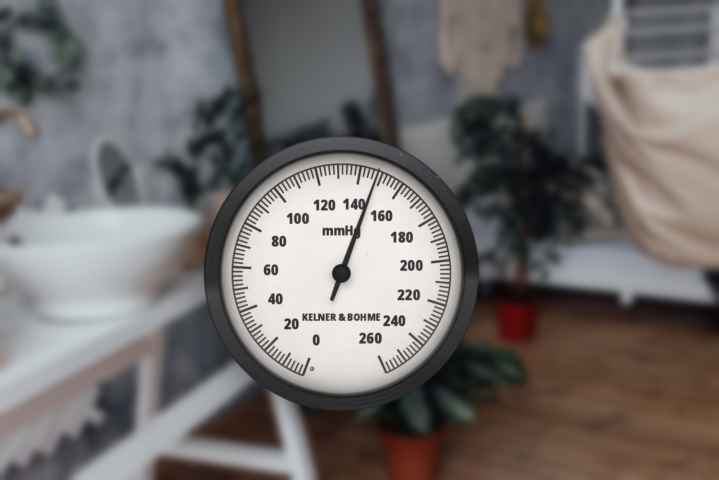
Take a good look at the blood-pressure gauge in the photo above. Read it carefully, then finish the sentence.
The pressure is 148 mmHg
